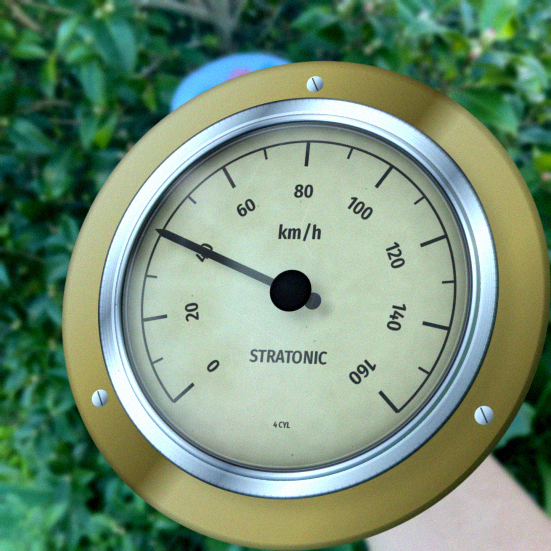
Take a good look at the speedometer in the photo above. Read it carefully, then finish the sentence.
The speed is 40 km/h
